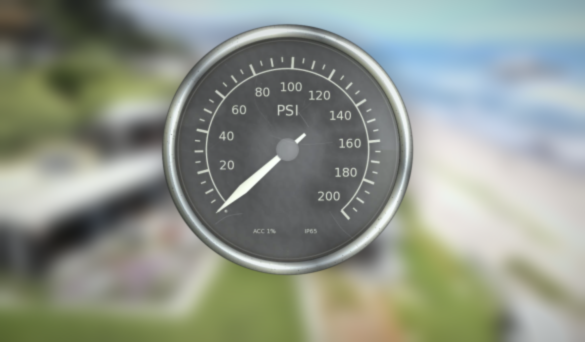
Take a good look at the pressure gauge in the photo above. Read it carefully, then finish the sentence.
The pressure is 0 psi
